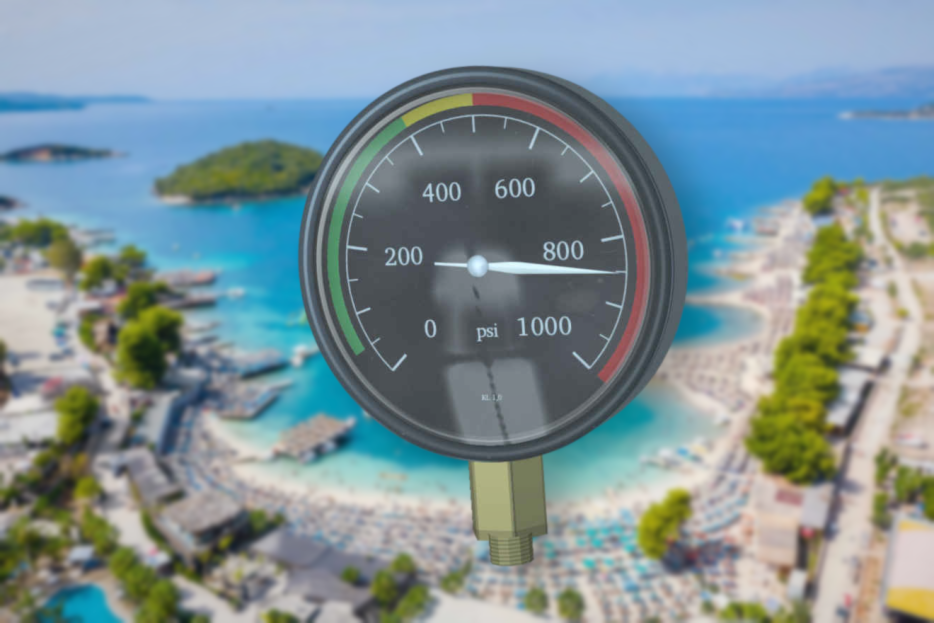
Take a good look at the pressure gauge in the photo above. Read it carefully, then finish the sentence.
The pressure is 850 psi
